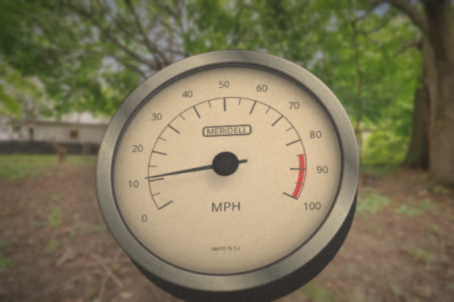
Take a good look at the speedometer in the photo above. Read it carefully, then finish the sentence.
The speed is 10 mph
